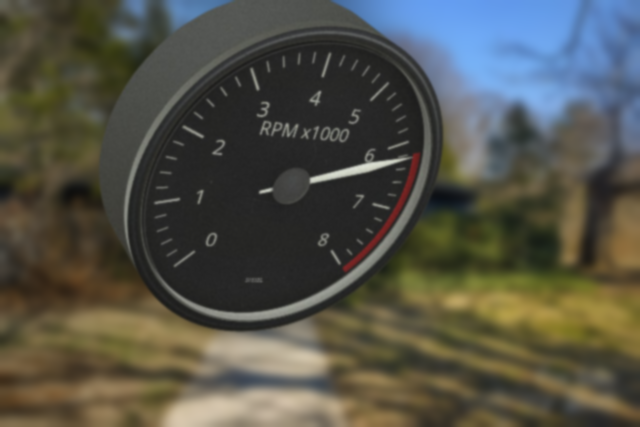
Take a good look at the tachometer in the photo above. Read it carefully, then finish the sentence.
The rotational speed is 6200 rpm
